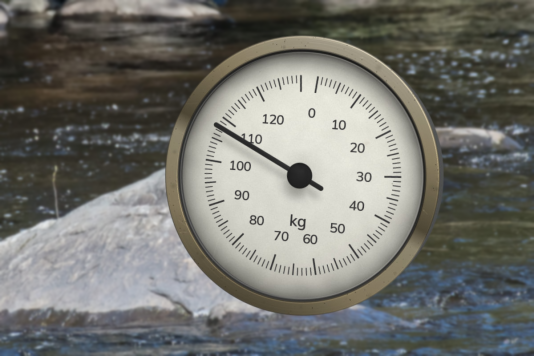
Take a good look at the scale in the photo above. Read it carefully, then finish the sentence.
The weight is 108 kg
